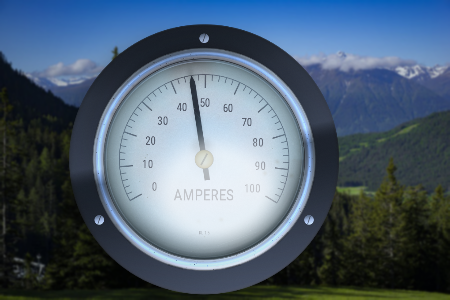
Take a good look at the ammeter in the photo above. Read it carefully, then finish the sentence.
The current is 46 A
